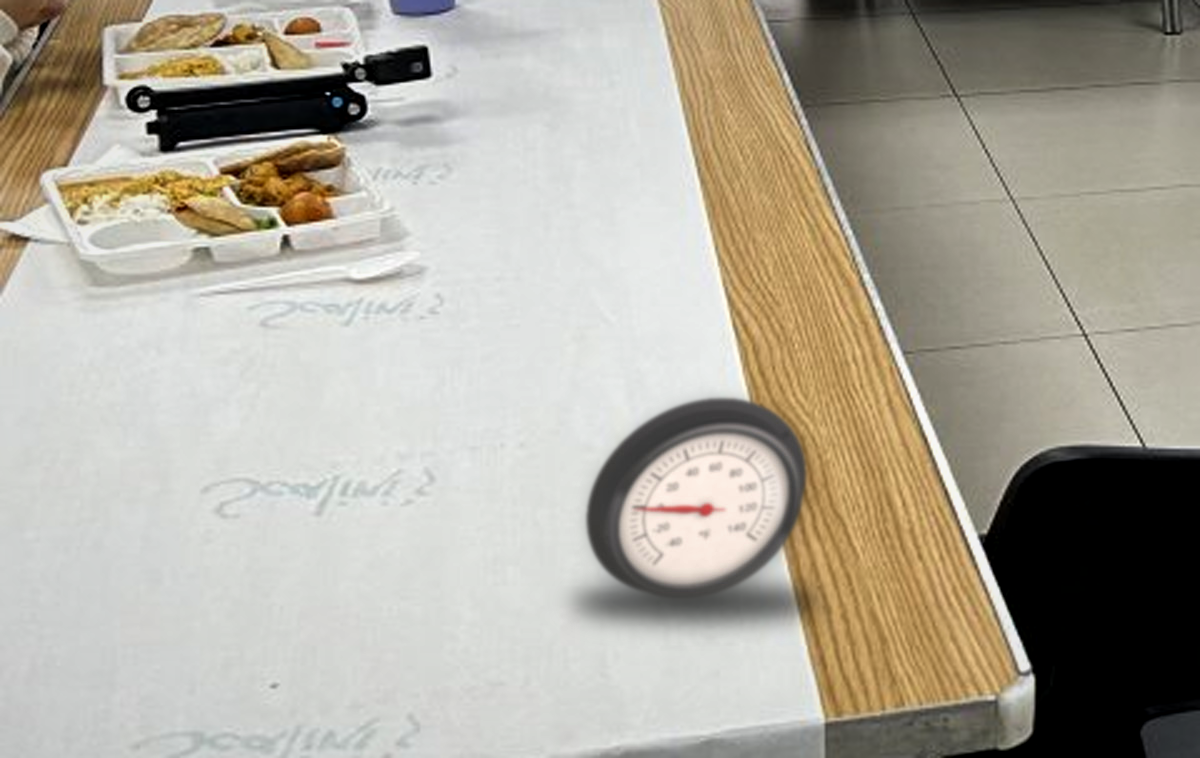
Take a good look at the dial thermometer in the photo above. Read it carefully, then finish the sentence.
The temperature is 0 °F
